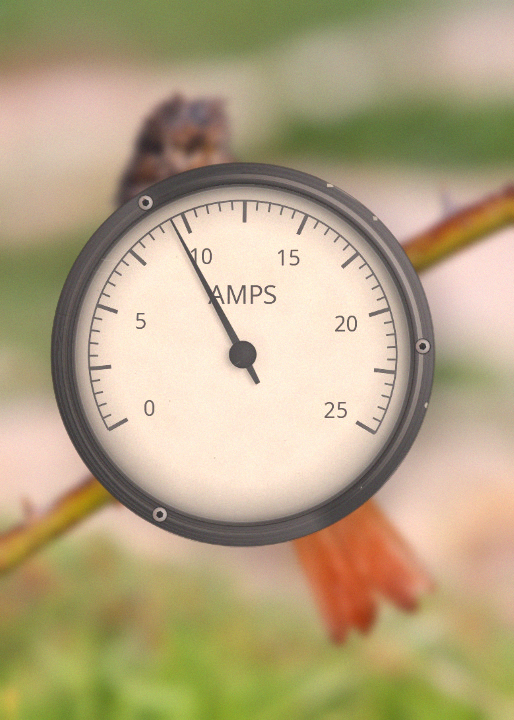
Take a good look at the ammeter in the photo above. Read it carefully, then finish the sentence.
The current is 9.5 A
